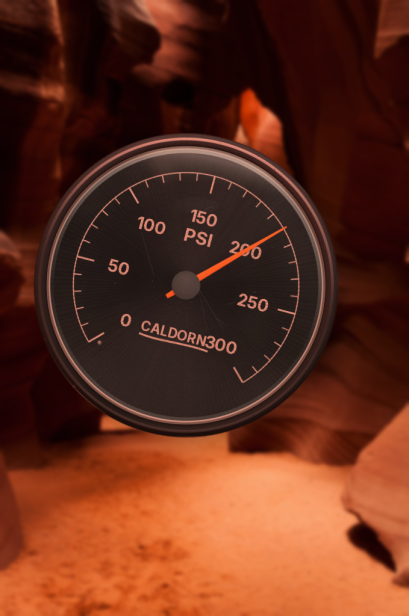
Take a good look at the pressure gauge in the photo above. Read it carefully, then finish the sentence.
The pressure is 200 psi
